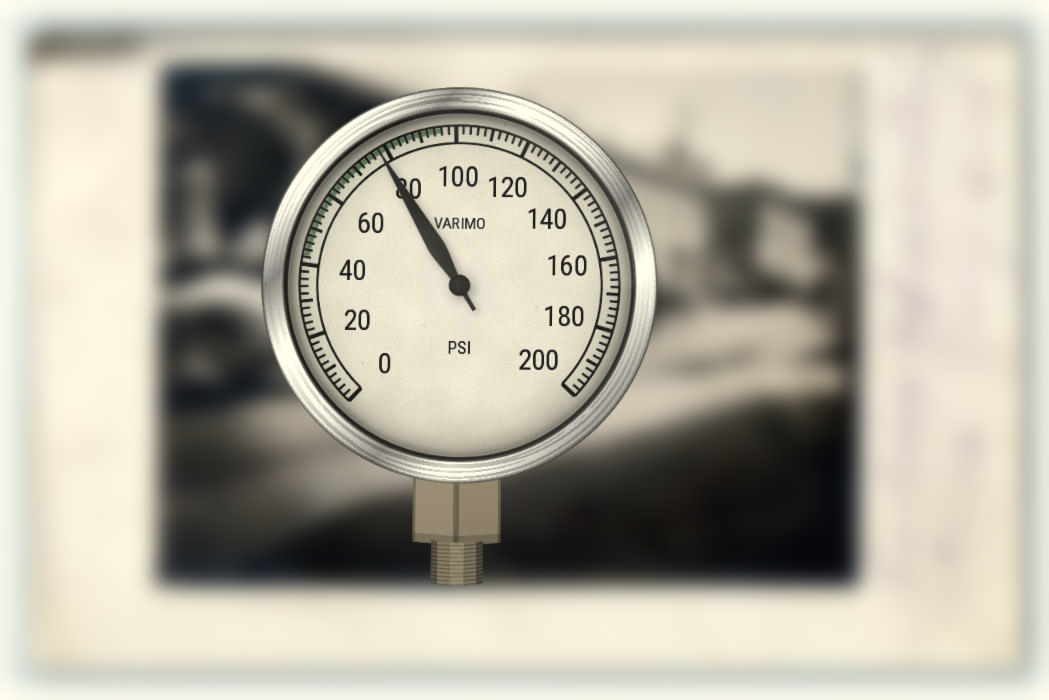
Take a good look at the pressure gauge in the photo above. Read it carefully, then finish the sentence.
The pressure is 78 psi
